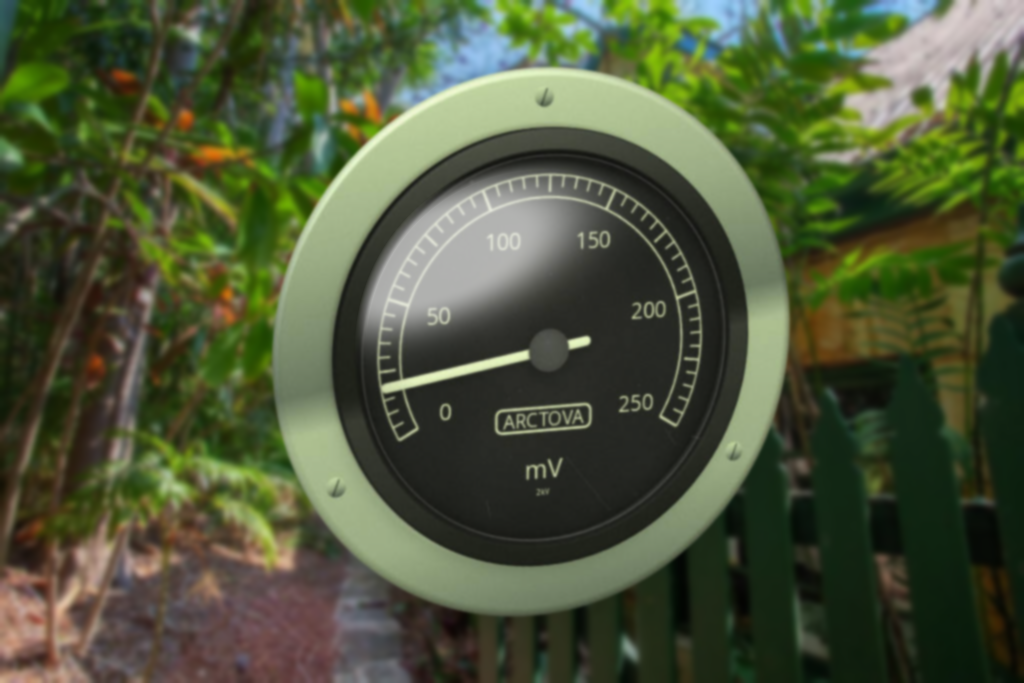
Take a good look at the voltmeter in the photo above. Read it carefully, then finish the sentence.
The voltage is 20 mV
